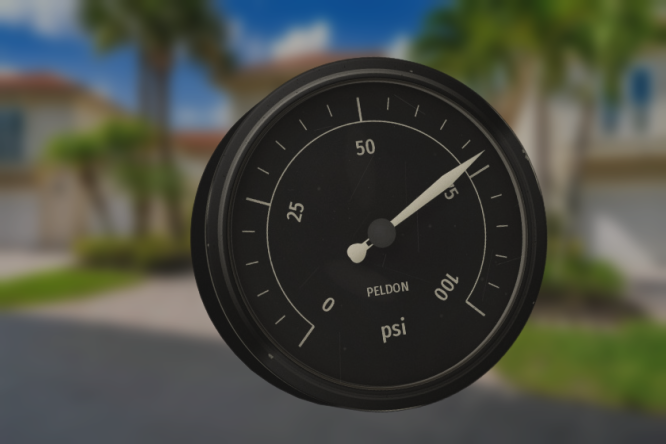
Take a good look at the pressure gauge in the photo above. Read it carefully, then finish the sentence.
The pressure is 72.5 psi
